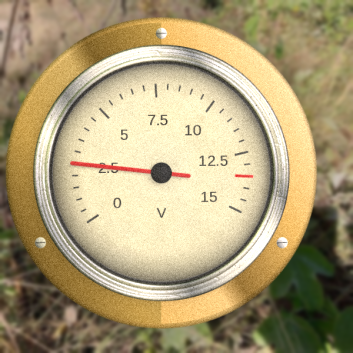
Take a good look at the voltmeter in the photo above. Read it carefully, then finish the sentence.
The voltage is 2.5 V
